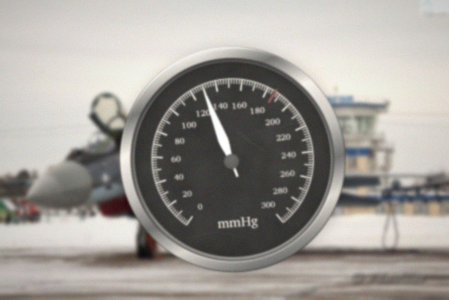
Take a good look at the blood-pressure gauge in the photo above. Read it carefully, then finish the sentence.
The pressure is 130 mmHg
